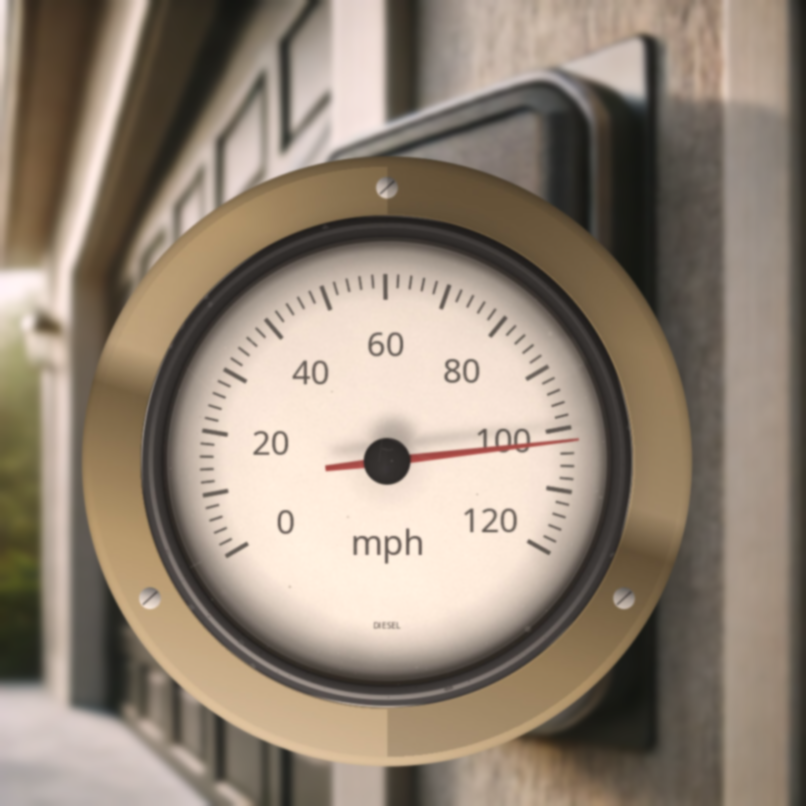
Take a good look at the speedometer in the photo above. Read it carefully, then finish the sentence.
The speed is 102 mph
